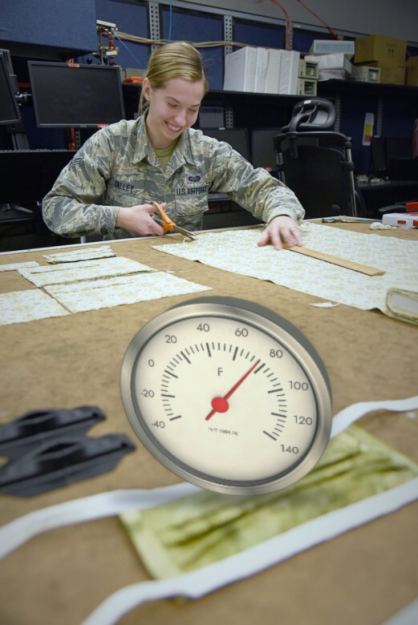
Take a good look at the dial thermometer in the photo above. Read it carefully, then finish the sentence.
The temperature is 76 °F
